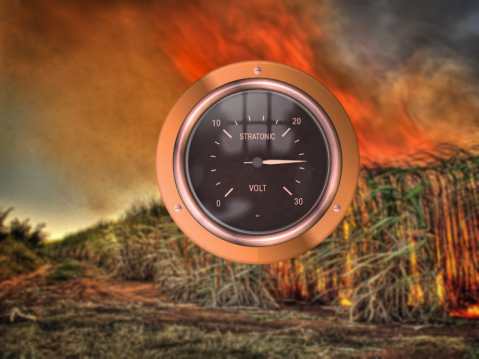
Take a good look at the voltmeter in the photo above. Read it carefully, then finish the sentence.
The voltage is 25 V
